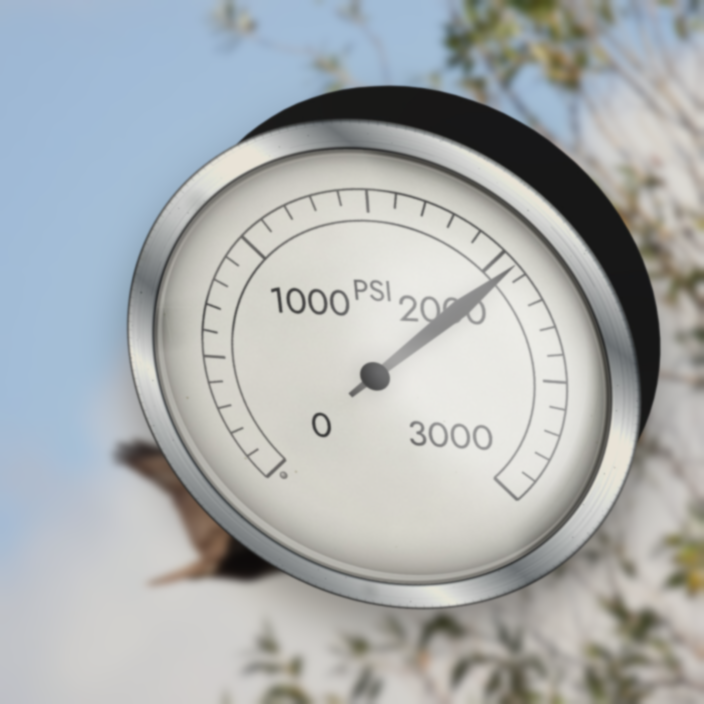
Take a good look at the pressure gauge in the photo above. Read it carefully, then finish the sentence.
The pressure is 2050 psi
